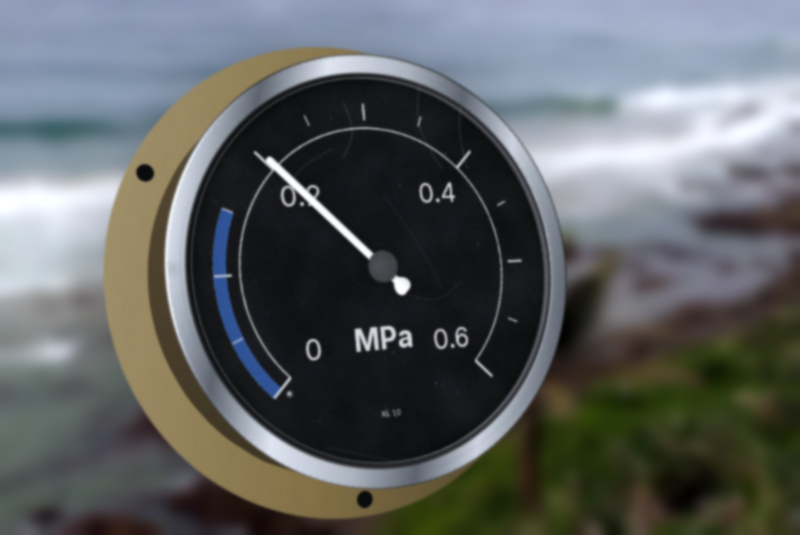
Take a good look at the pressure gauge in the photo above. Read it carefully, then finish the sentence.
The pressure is 0.2 MPa
